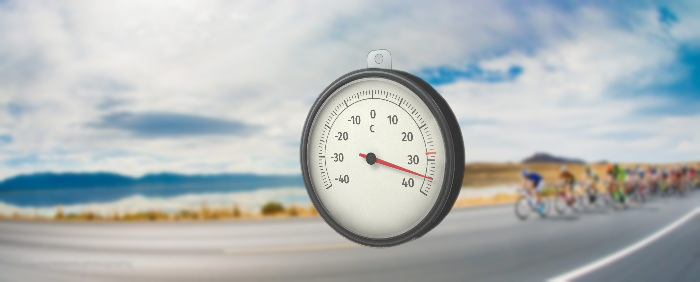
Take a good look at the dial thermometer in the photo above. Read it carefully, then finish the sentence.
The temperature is 35 °C
